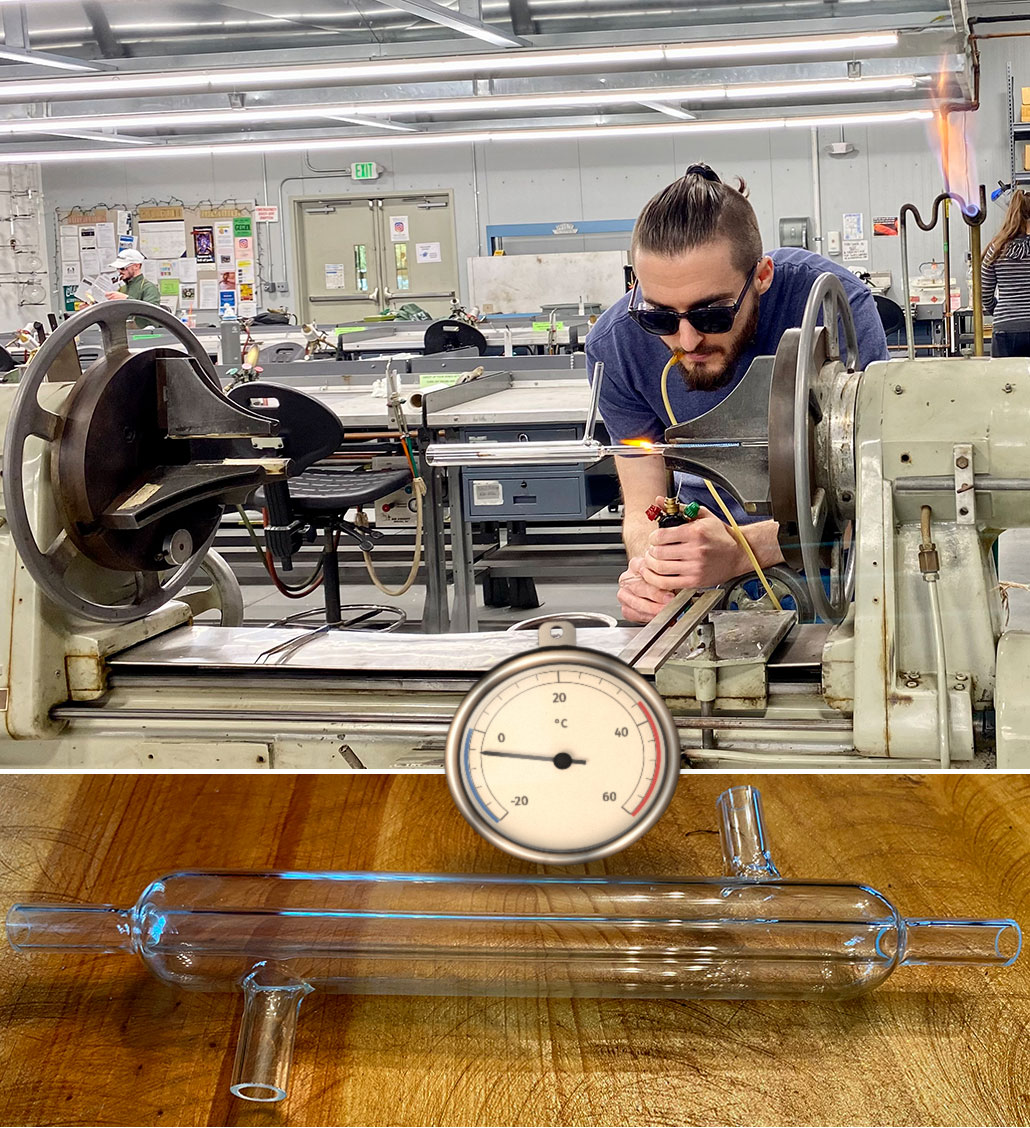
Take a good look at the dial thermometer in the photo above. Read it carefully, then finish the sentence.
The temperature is -4 °C
